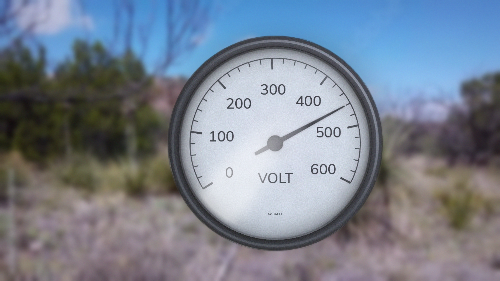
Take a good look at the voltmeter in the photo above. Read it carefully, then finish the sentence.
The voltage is 460 V
